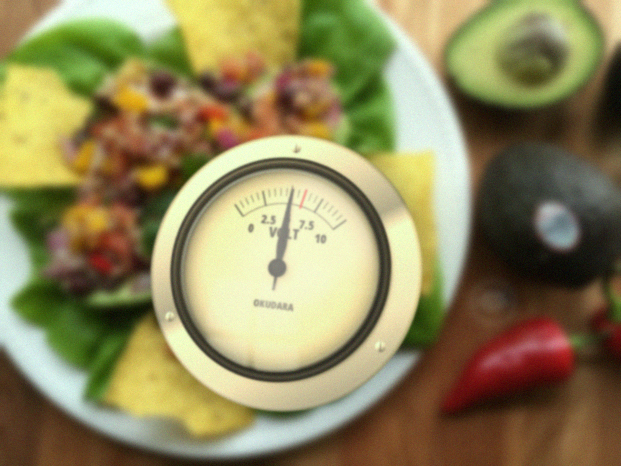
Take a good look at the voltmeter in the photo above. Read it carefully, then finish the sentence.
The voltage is 5 V
